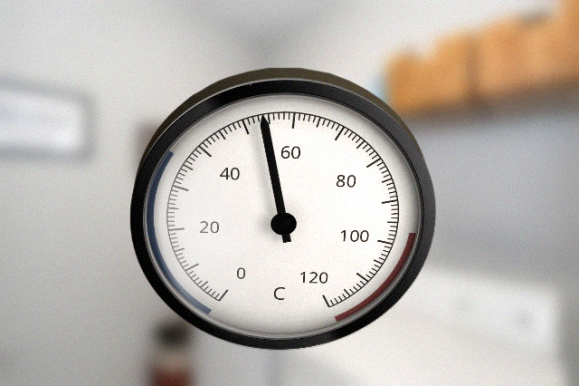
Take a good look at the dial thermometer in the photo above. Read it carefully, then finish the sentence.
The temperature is 54 °C
